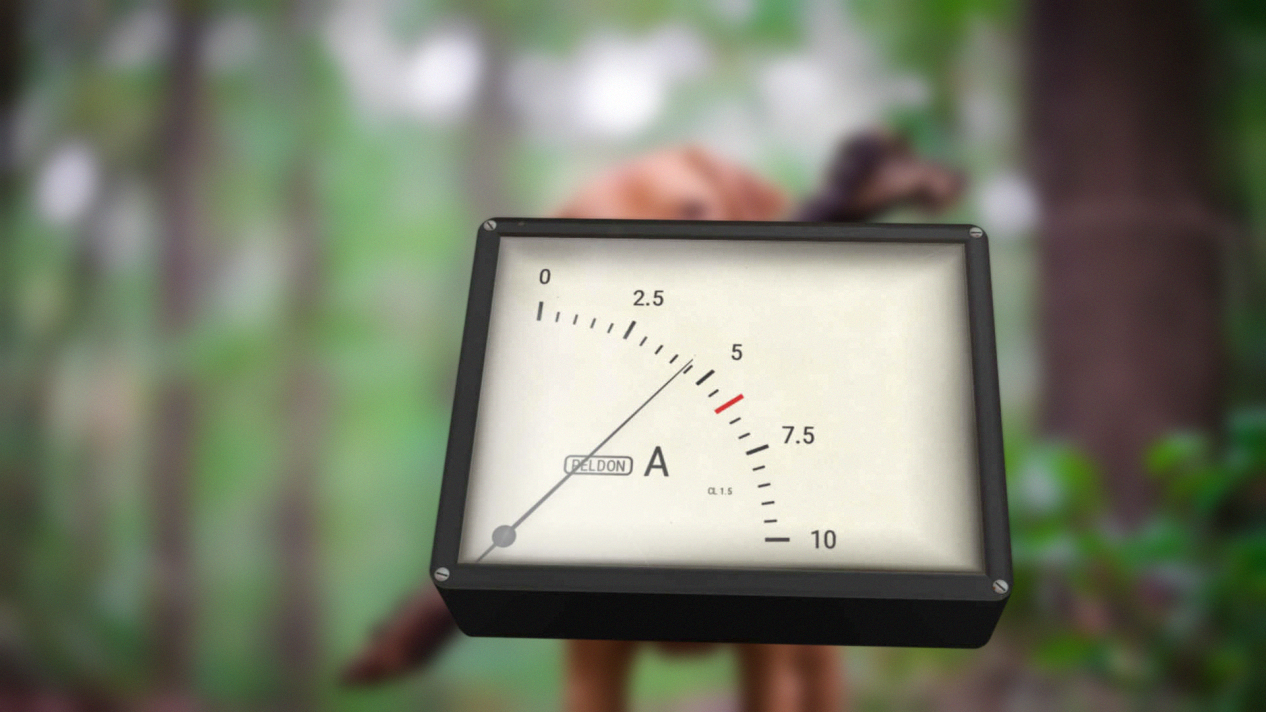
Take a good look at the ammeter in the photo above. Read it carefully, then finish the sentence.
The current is 4.5 A
